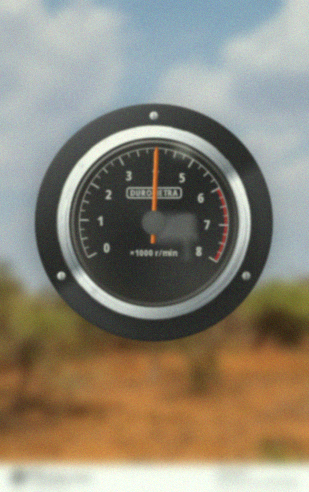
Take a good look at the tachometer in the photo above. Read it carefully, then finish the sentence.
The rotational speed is 4000 rpm
